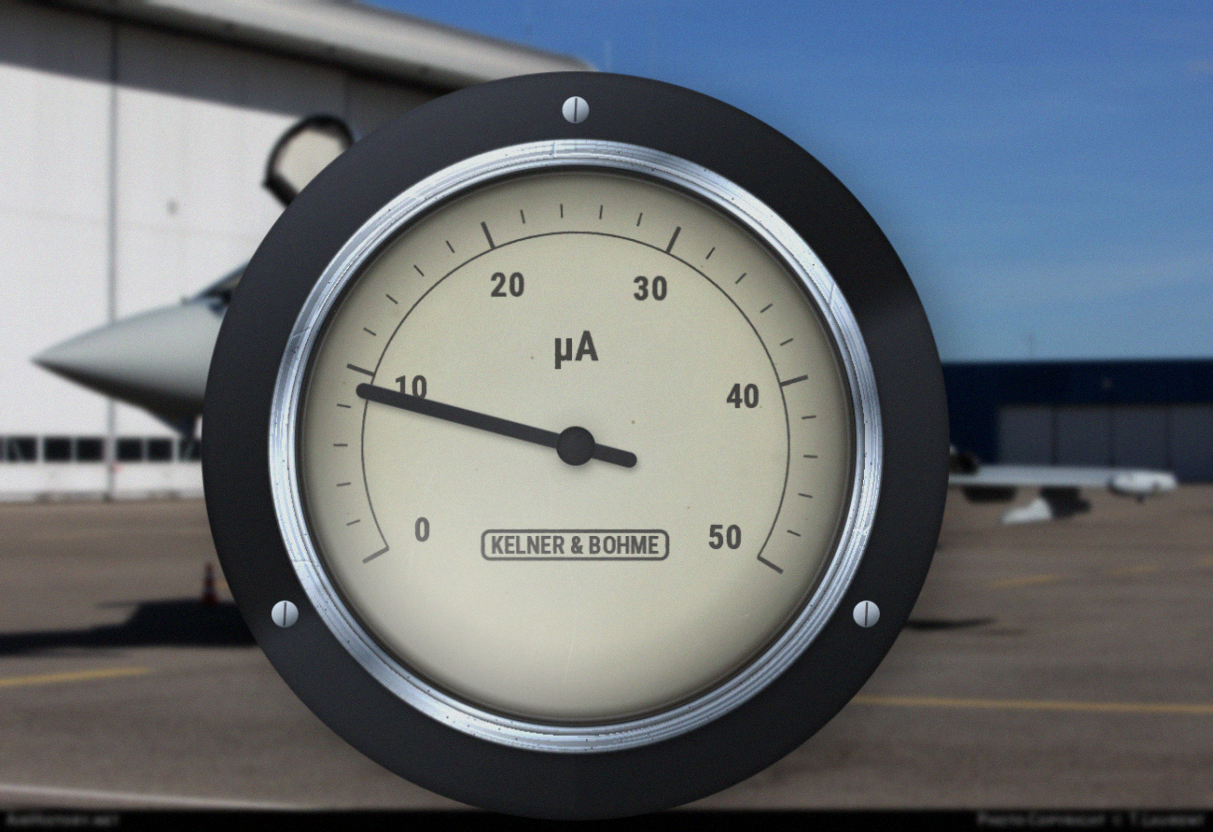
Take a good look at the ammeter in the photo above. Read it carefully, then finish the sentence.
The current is 9 µA
